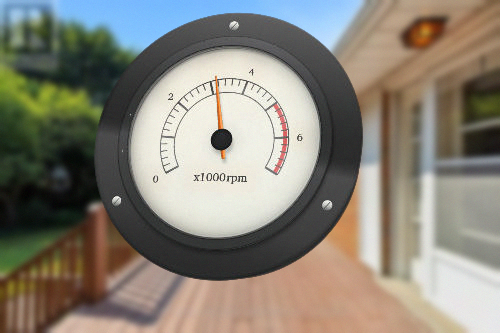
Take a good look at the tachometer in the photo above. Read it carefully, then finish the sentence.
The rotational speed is 3200 rpm
